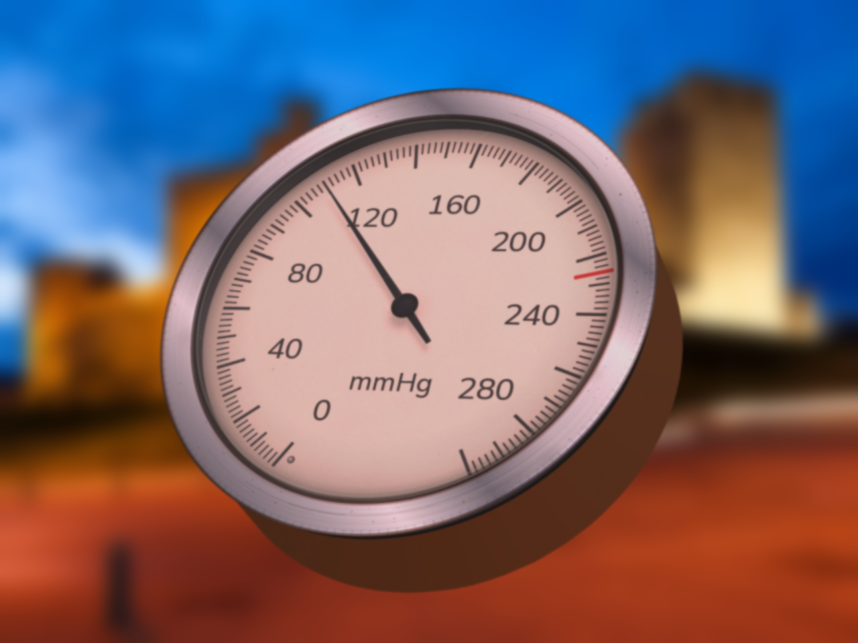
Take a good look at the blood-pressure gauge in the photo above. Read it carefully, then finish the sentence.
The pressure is 110 mmHg
